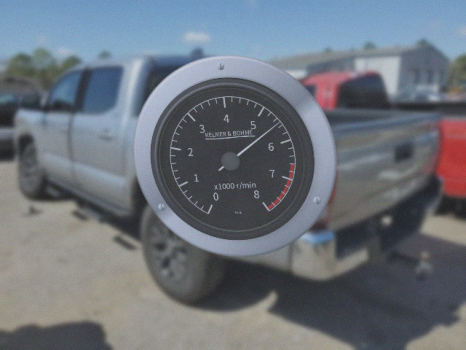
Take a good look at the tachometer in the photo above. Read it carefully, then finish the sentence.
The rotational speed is 5500 rpm
